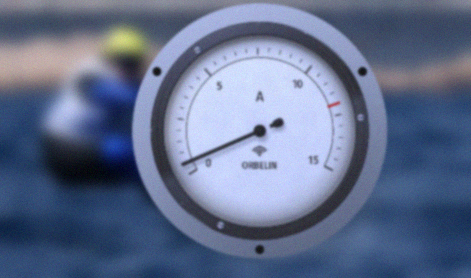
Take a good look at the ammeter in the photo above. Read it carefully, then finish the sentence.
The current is 0.5 A
